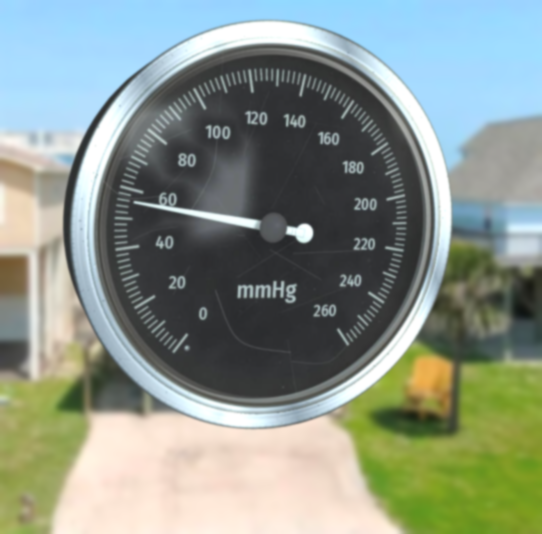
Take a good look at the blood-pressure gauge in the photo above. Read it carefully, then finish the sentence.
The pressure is 56 mmHg
